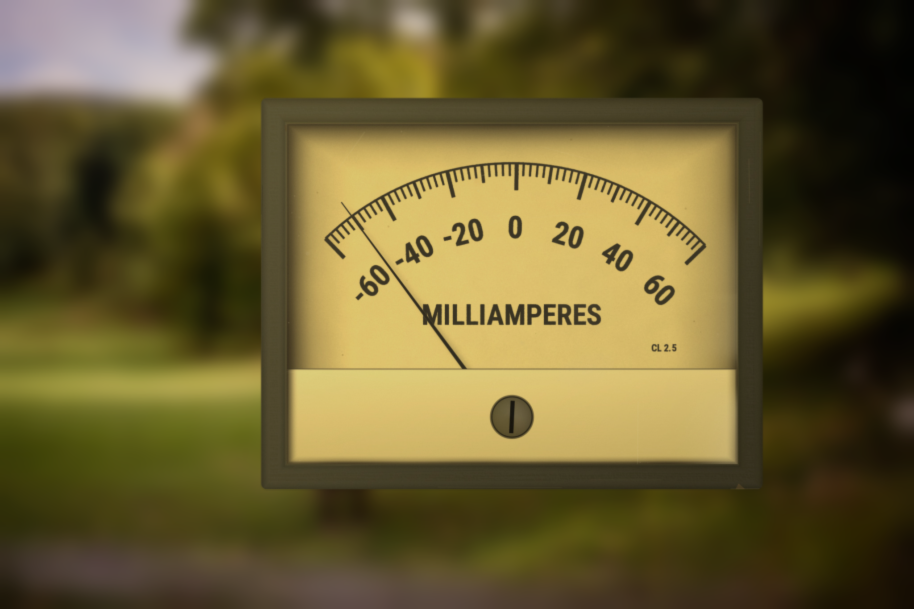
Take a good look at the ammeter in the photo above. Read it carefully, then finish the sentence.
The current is -50 mA
